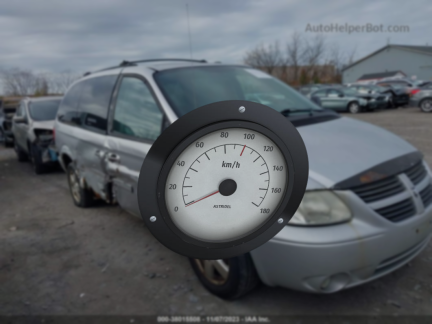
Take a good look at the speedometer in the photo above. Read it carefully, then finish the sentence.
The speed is 0 km/h
